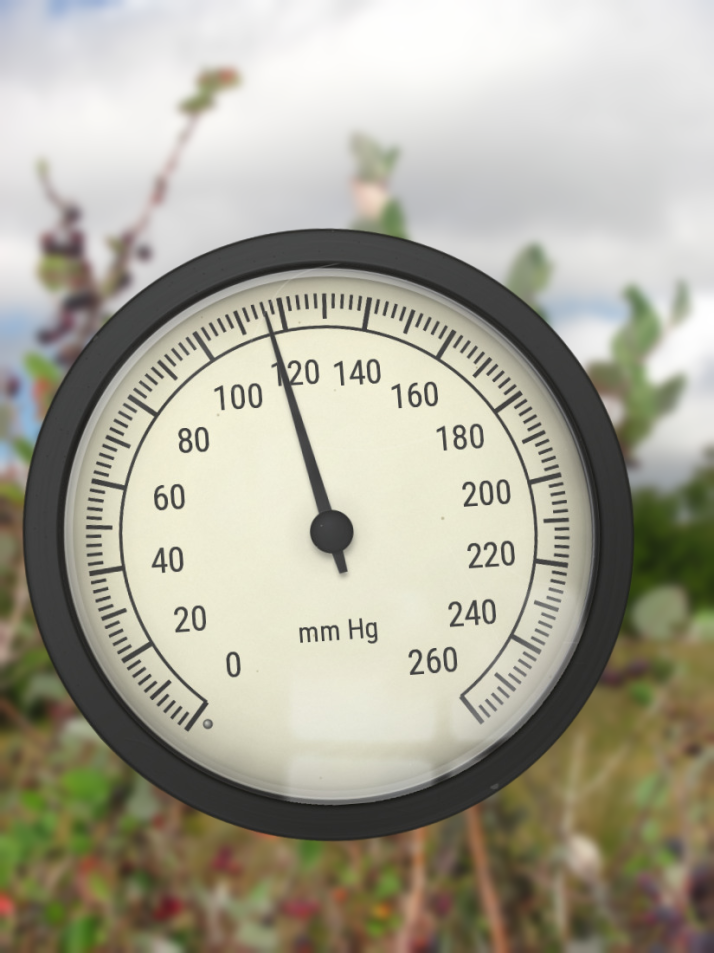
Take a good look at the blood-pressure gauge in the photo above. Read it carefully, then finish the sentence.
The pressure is 116 mmHg
